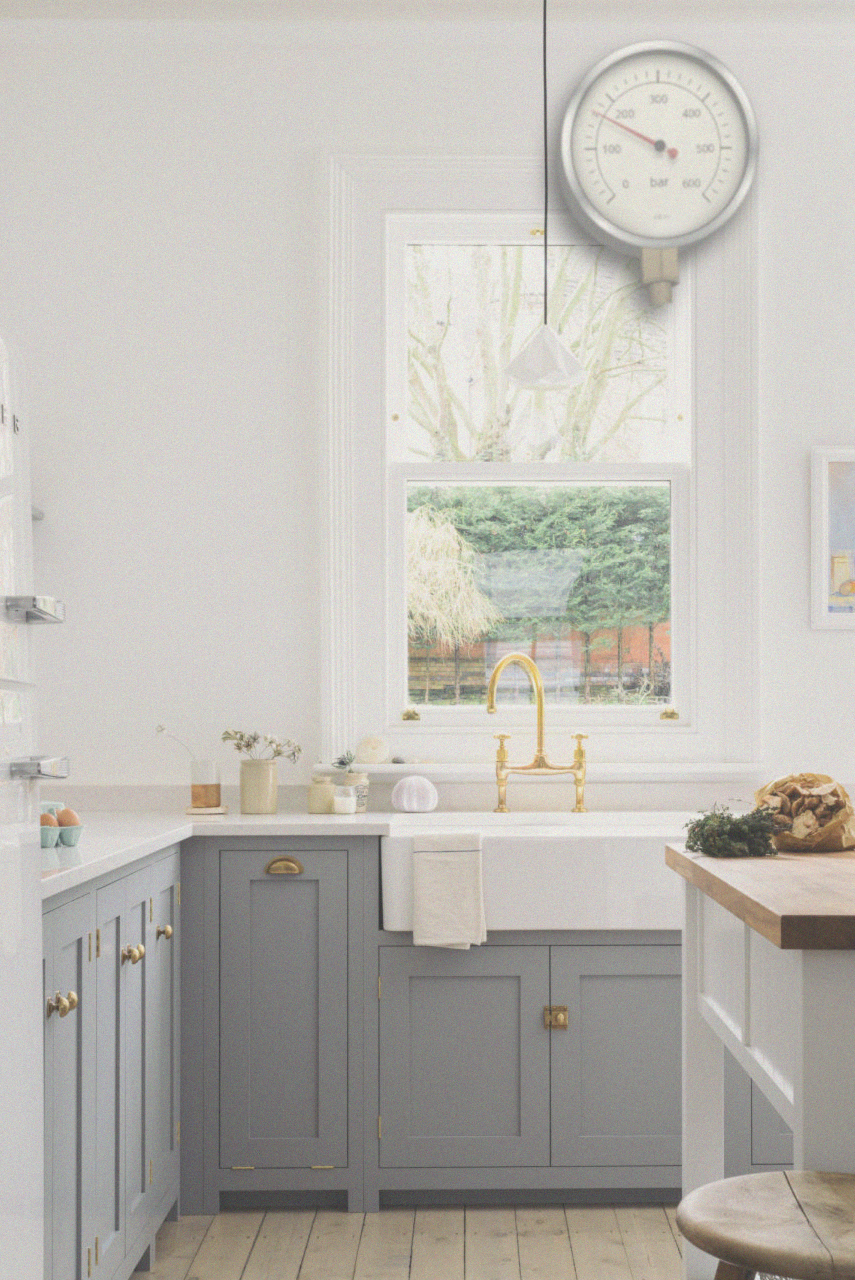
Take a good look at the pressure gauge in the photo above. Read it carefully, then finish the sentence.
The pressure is 160 bar
